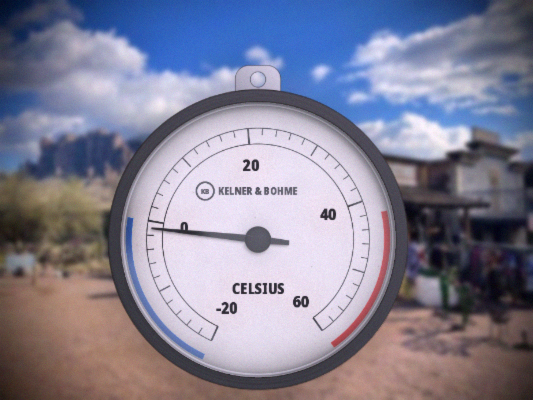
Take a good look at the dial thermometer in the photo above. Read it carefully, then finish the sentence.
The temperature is -1 °C
